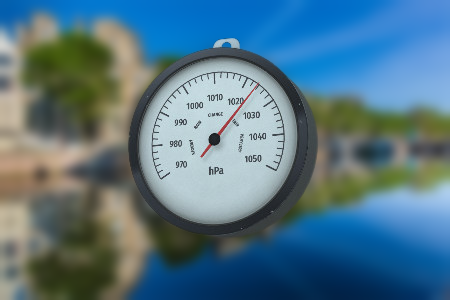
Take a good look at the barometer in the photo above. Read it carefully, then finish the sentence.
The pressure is 1024 hPa
